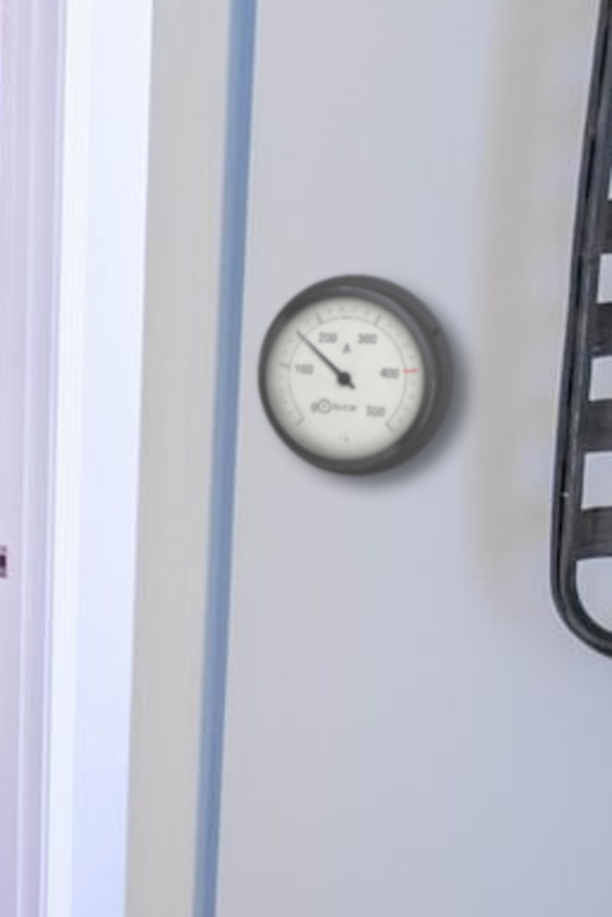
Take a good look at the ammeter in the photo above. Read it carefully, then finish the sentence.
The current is 160 A
